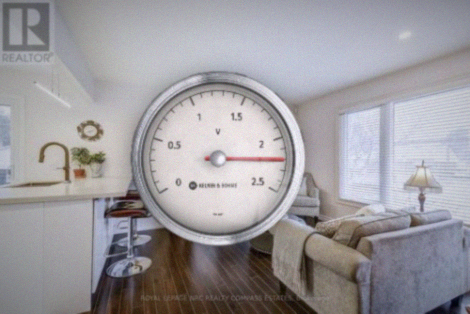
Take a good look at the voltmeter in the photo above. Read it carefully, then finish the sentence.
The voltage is 2.2 V
